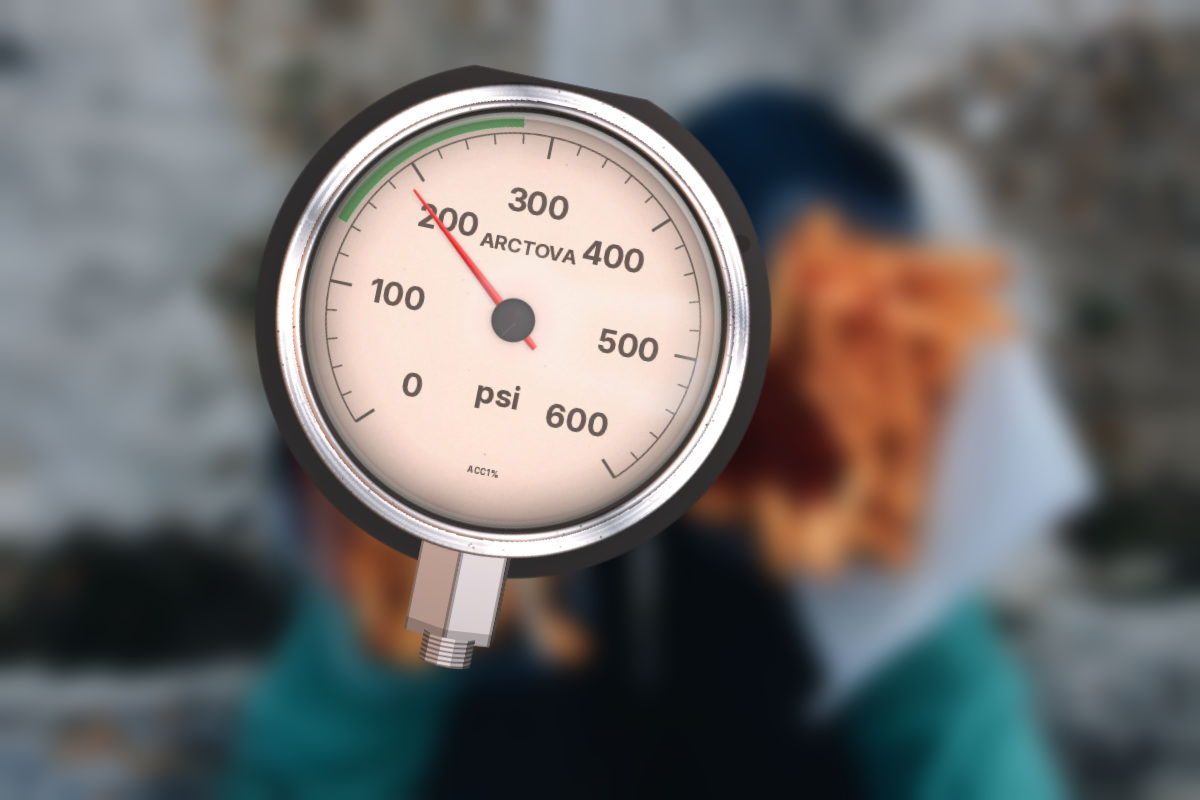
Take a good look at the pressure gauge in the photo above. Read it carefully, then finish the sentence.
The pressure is 190 psi
